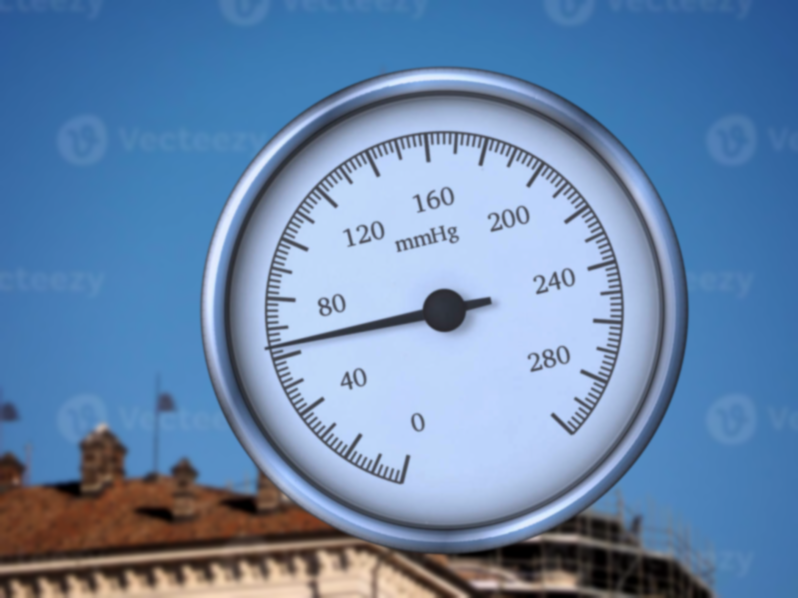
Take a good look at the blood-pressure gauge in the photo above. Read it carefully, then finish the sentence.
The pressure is 64 mmHg
